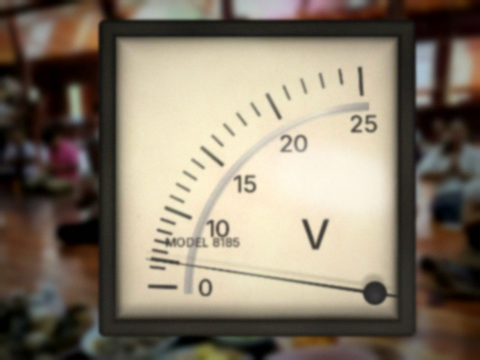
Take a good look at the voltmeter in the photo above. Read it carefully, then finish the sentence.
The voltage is 5 V
